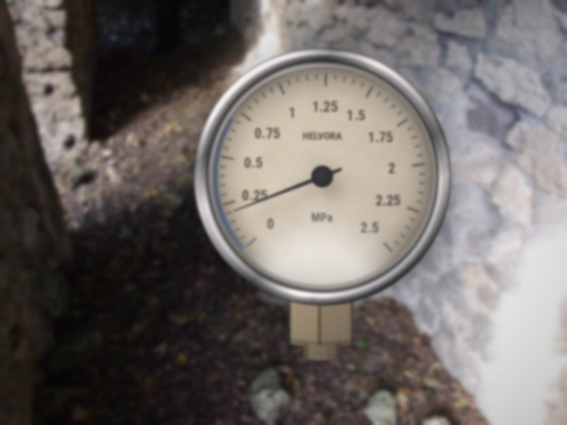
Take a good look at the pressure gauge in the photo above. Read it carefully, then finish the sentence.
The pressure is 0.2 MPa
